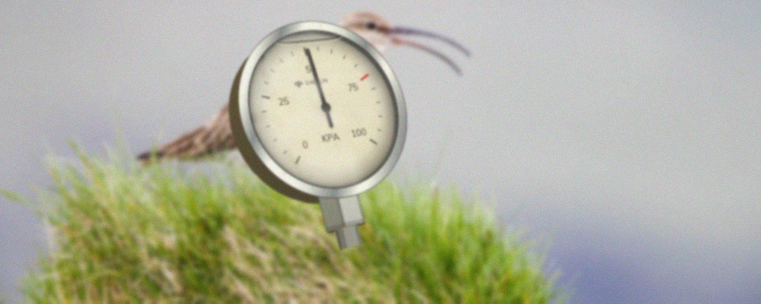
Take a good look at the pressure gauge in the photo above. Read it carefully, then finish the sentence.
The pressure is 50 kPa
